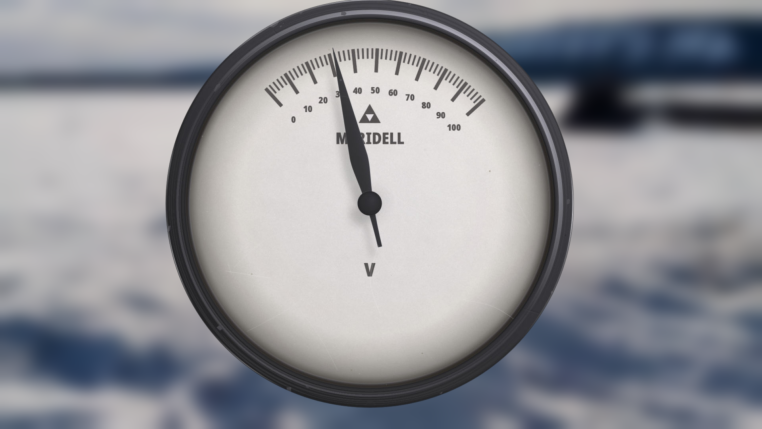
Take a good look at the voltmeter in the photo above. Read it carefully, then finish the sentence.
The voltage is 32 V
